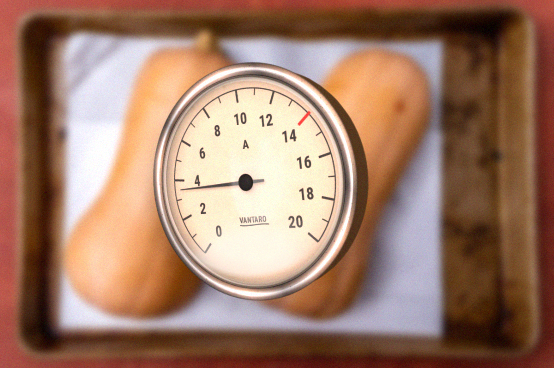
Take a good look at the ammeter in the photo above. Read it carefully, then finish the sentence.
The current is 3.5 A
